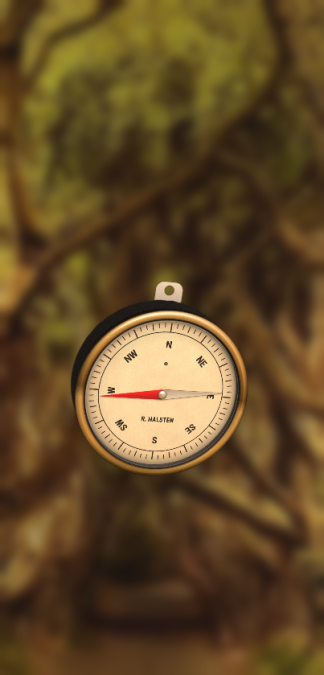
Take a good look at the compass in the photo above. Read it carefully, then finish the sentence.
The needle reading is 265 °
